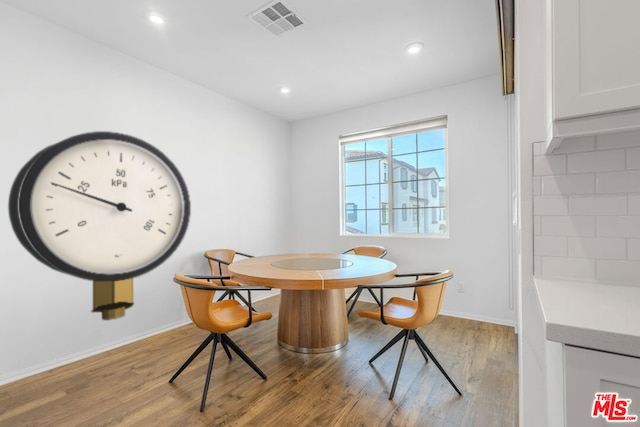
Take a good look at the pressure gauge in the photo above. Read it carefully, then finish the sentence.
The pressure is 20 kPa
